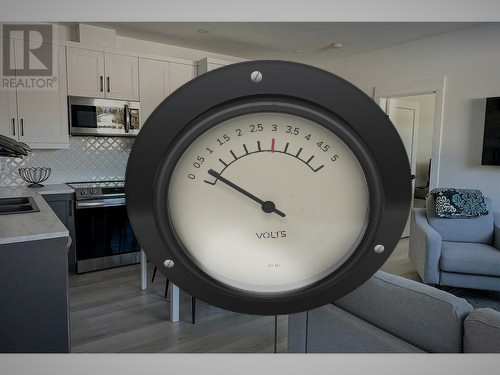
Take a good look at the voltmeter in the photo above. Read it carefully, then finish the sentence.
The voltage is 0.5 V
